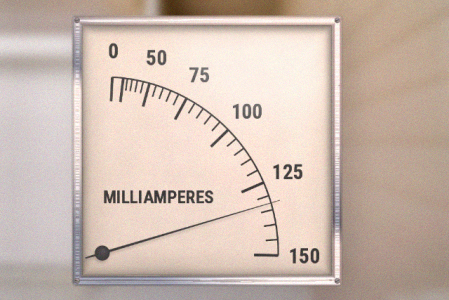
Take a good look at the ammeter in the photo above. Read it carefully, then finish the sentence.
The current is 132.5 mA
